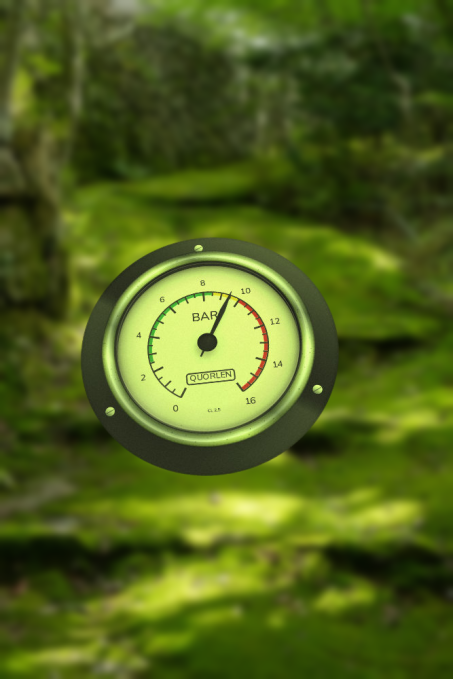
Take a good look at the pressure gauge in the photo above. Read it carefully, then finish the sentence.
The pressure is 9.5 bar
